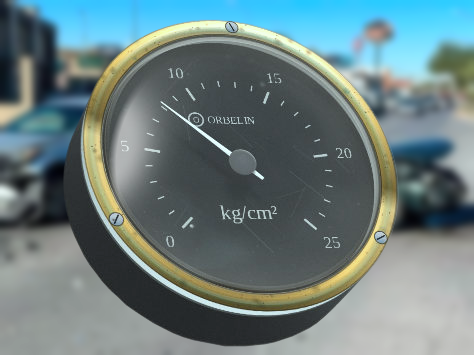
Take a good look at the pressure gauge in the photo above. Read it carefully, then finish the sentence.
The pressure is 8 kg/cm²
